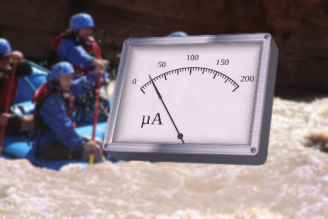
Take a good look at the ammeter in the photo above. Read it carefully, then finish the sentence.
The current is 25 µA
